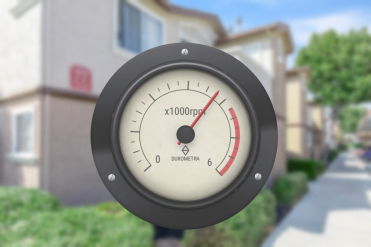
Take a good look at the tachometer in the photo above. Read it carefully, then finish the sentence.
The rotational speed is 3750 rpm
